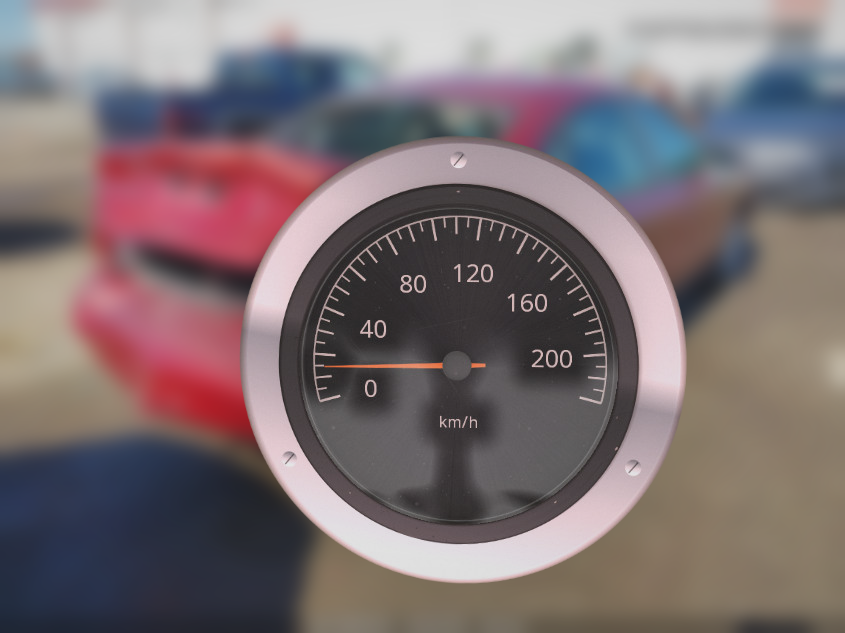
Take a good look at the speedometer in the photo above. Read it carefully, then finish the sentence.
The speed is 15 km/h
